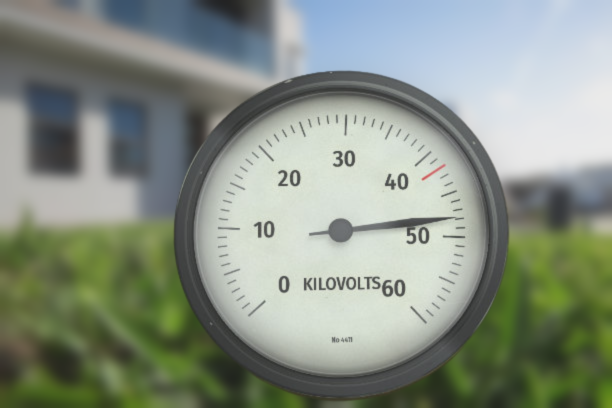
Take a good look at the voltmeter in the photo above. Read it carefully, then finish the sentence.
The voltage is 48 kV
